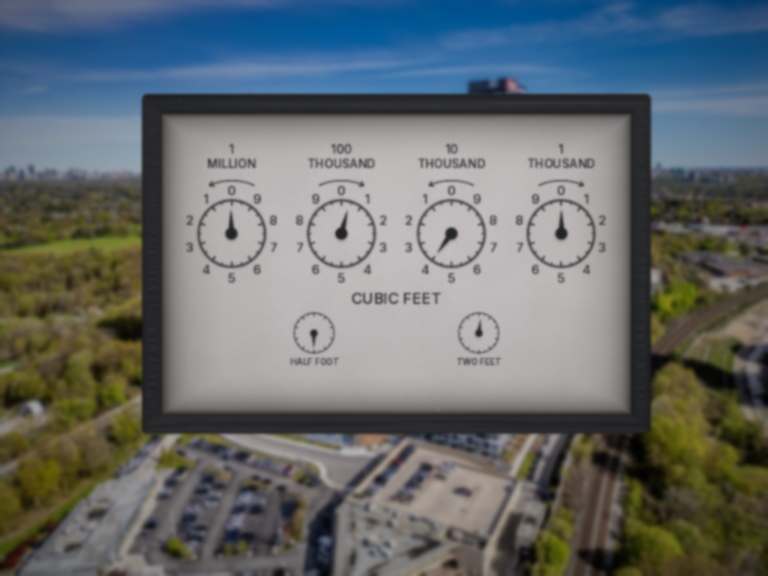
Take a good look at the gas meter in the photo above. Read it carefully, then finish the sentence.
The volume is 4000 ft³
